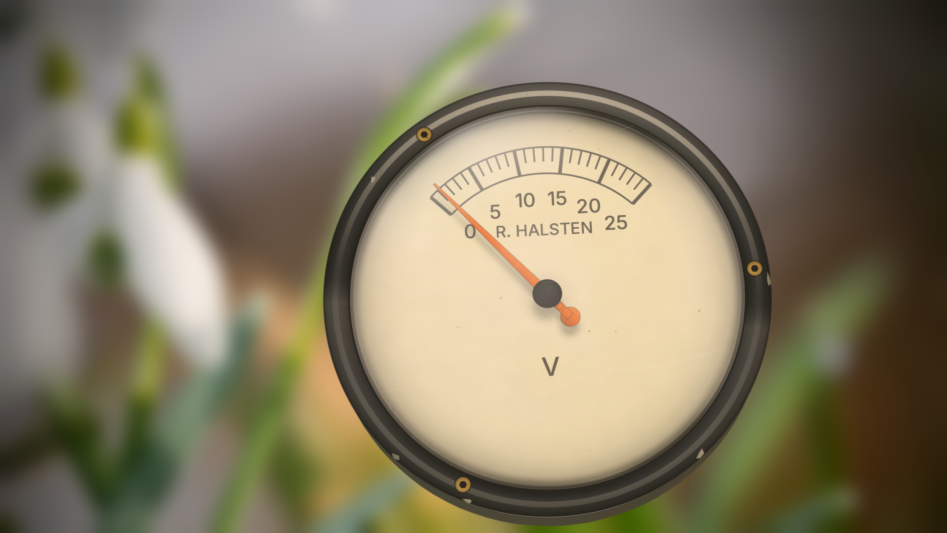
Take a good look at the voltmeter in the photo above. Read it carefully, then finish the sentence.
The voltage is 1 V
